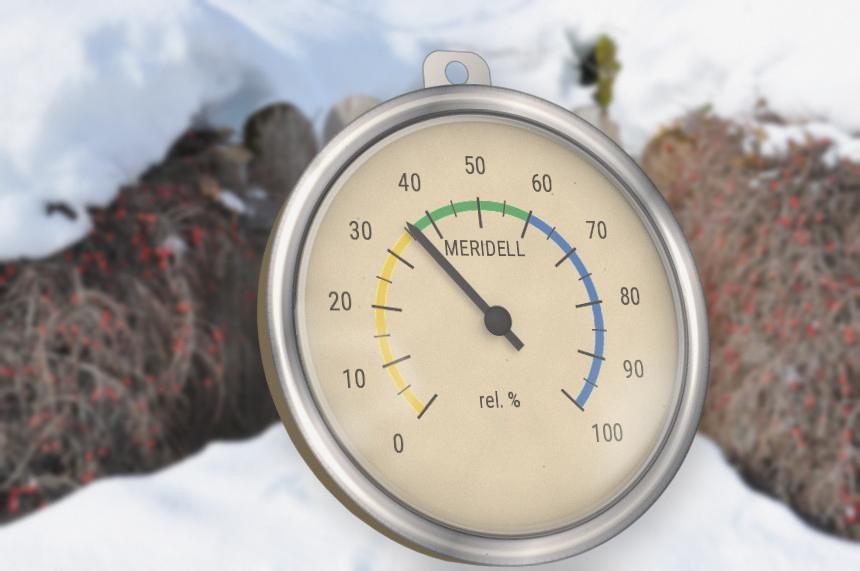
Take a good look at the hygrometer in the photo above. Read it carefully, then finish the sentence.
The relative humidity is 35 %
